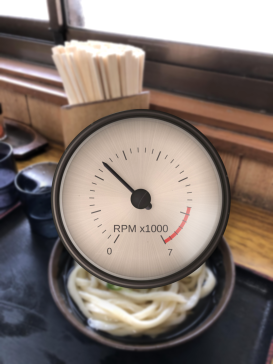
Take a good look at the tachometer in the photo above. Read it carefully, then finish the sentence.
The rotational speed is 2400 rpm
